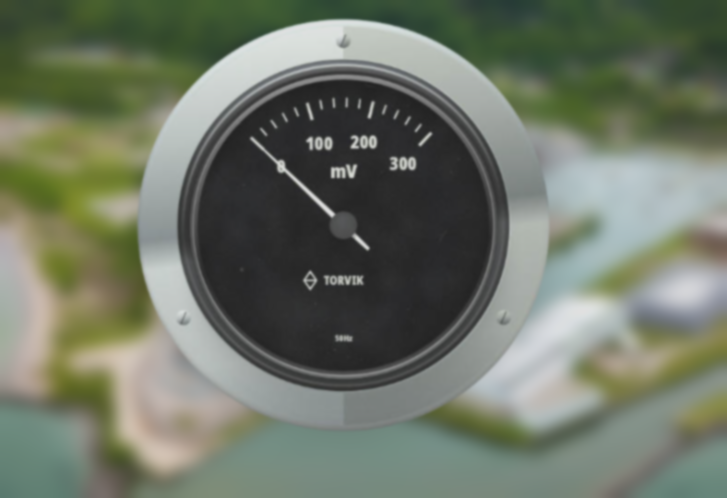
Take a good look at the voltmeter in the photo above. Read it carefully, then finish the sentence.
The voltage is 0 mV
